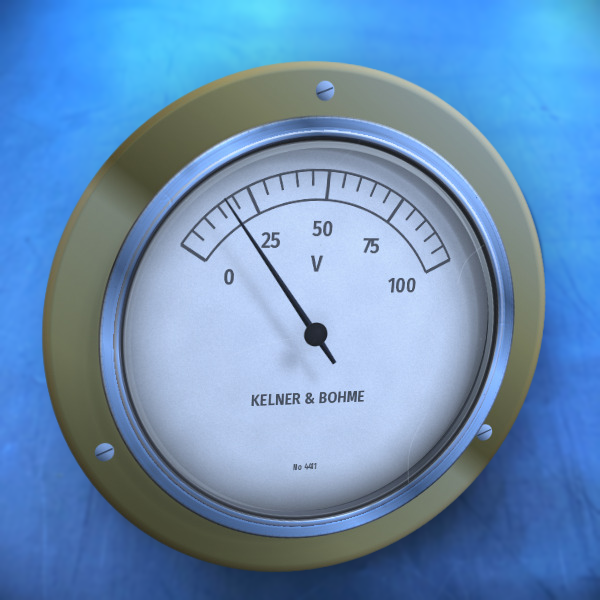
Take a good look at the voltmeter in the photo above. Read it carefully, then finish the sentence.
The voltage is 17.5 V
